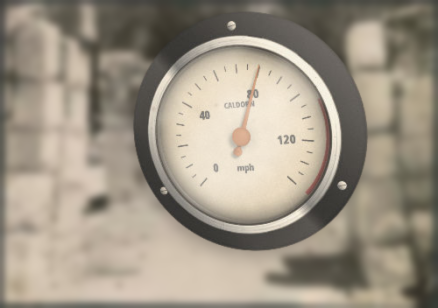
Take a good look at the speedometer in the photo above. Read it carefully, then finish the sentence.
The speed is 80 mph
